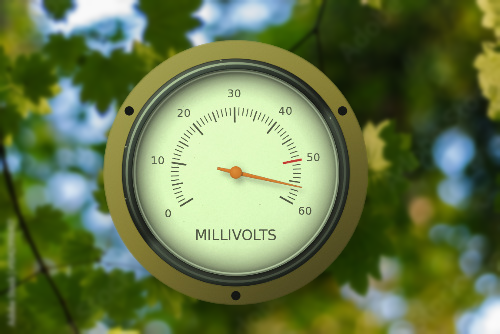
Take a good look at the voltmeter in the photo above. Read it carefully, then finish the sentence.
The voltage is 56 mV
